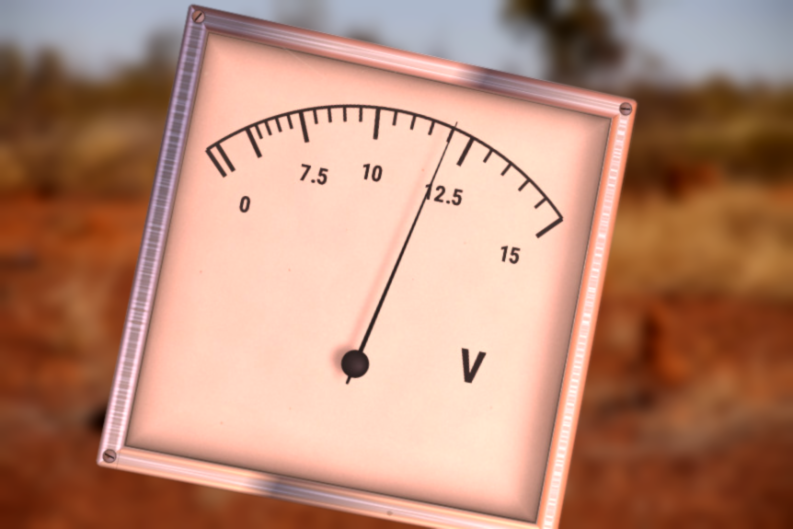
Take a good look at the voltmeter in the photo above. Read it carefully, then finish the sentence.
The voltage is 12 V
